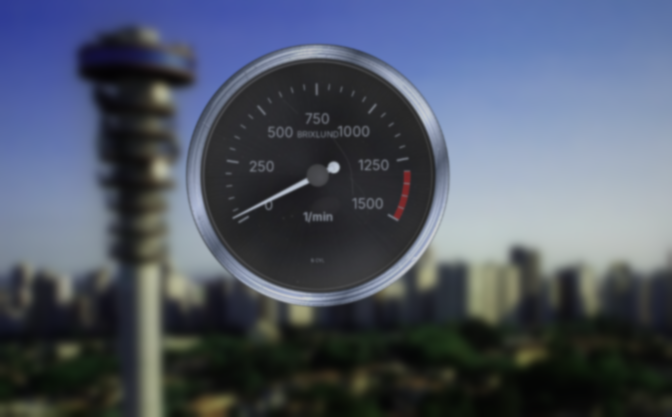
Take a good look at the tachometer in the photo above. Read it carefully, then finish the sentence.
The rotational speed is 25 rpm
